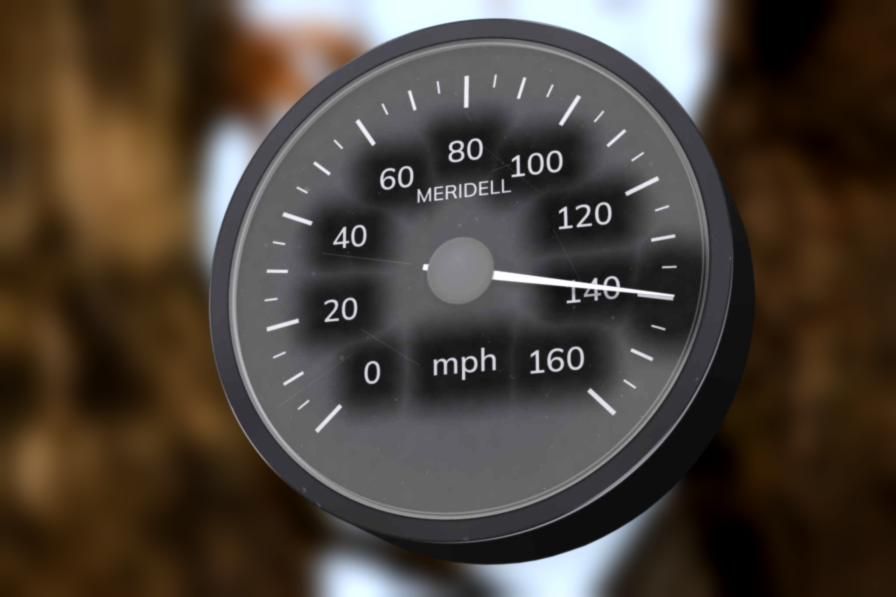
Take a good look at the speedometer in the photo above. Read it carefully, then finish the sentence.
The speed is 140 mph
